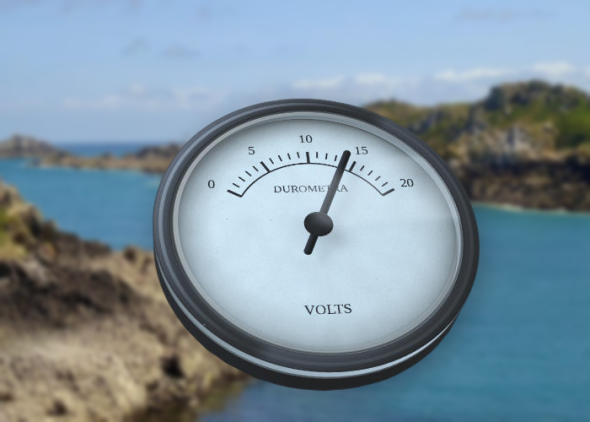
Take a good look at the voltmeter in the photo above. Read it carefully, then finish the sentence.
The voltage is 14 V
